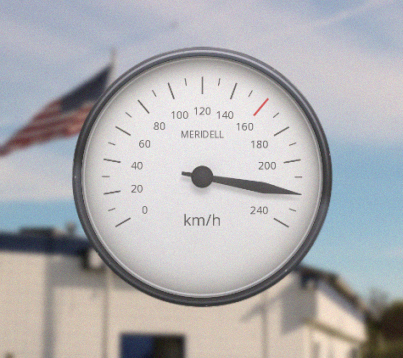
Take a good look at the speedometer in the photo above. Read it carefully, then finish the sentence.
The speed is 220 km/h
